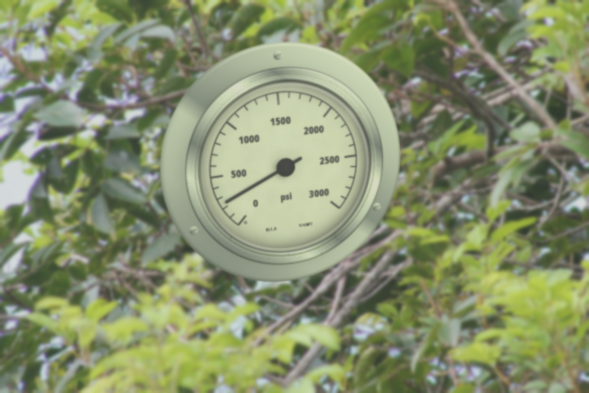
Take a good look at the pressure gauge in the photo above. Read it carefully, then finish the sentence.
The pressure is 250 psi
